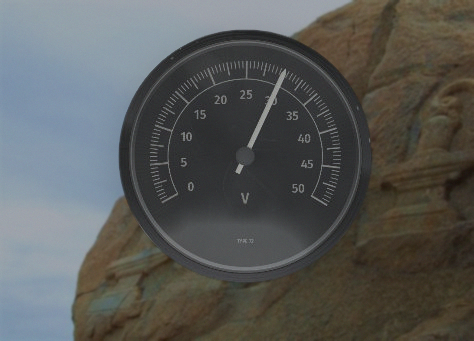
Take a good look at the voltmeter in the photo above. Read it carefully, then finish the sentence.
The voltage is 30 V
